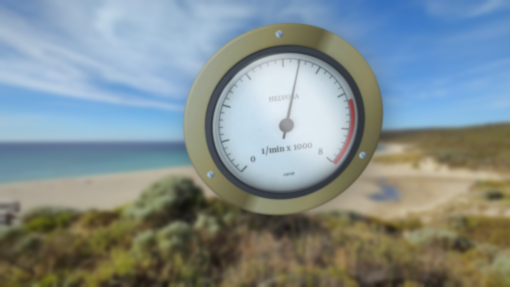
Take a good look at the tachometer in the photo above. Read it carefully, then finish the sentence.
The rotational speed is 4400 rpm
